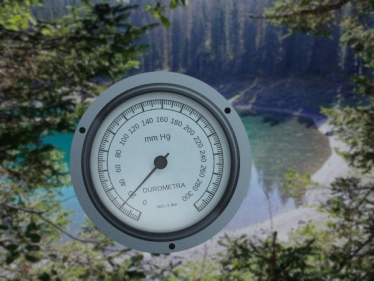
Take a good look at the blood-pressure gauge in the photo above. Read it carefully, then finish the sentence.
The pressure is 20 mmHg
